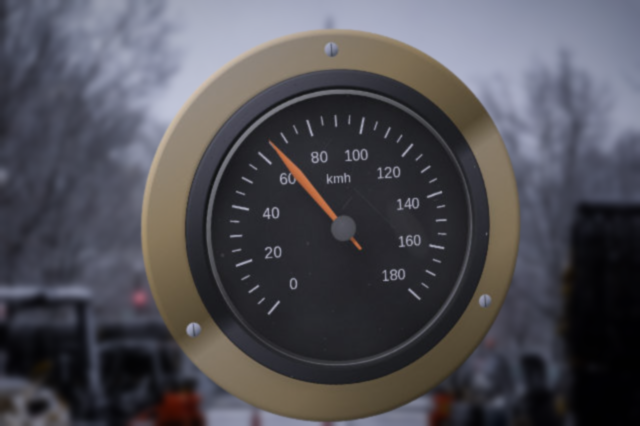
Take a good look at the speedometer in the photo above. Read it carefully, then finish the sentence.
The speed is 65 km/h
